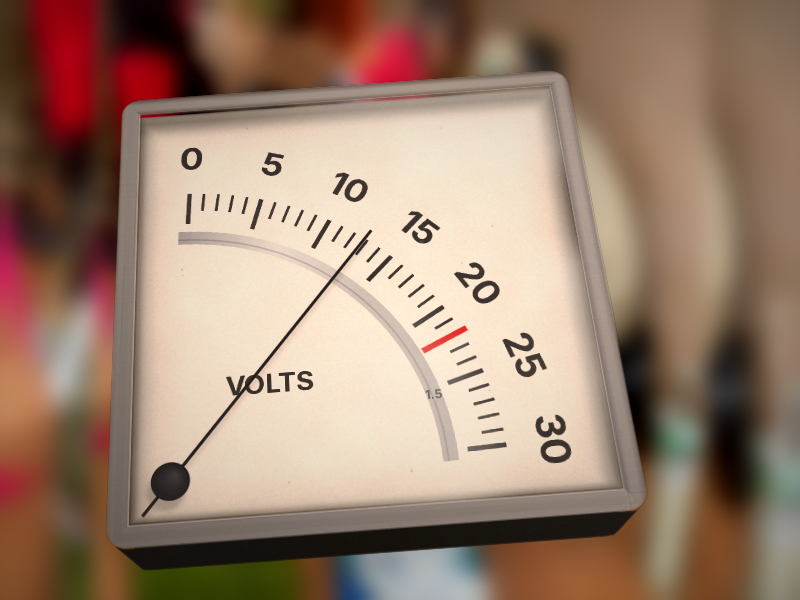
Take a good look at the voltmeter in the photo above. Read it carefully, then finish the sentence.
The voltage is 13 V
